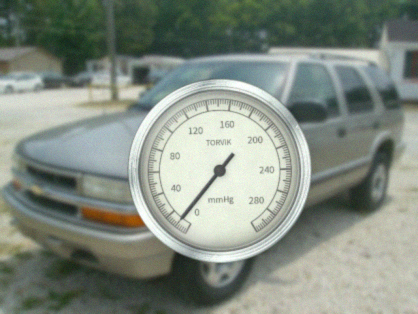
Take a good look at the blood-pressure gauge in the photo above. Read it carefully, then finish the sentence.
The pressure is 10 mmHg
